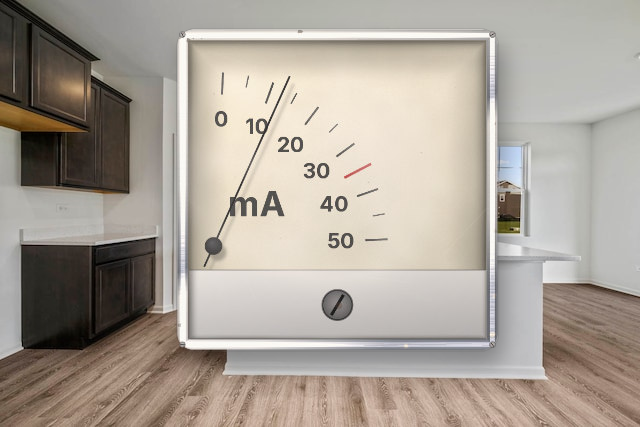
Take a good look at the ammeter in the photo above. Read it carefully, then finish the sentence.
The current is 12.5 mA
